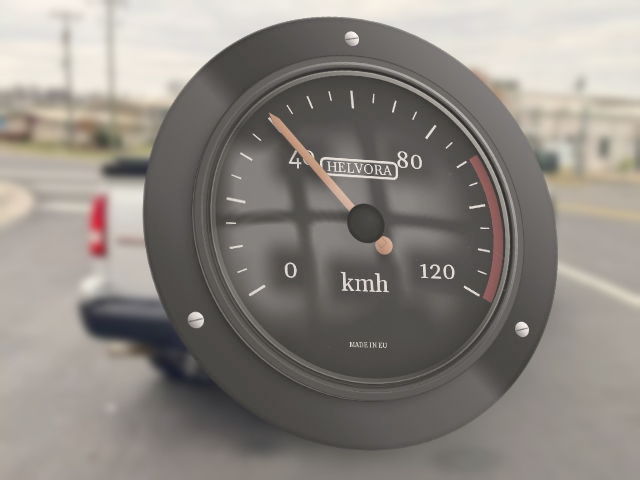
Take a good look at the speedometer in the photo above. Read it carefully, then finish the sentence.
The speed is 40 km/h
